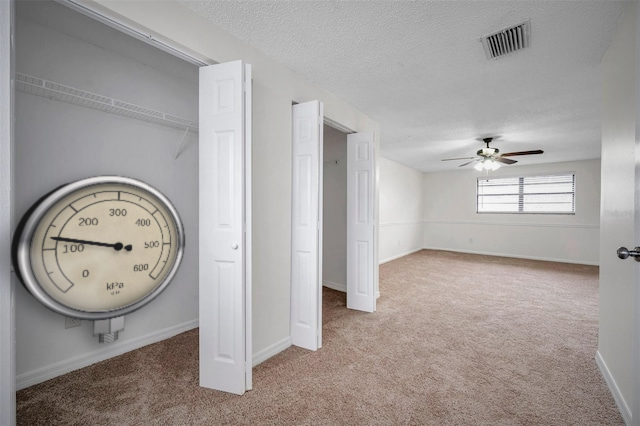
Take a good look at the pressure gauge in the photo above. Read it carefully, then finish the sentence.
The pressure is 125 kPa
